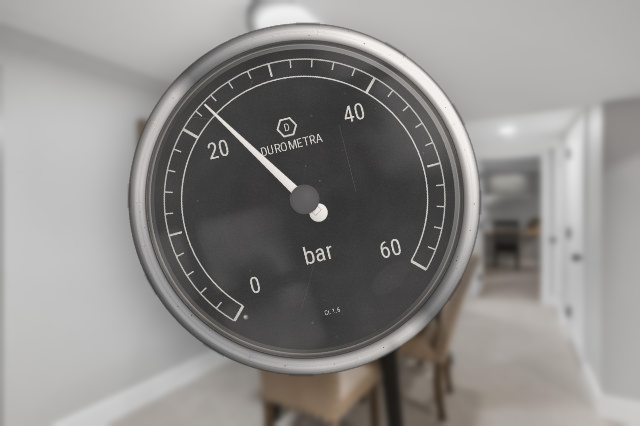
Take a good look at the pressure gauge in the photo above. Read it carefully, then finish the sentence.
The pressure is 23 bar
